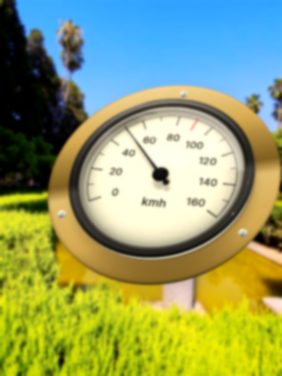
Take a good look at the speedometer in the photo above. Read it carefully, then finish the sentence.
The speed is 50 km/h
